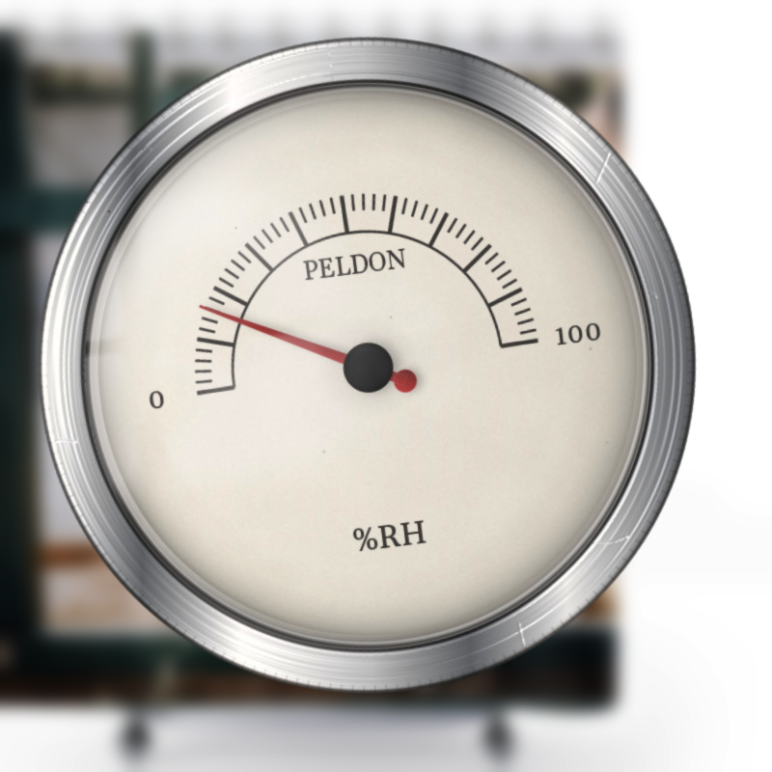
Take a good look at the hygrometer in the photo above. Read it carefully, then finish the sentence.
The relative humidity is 16 %
